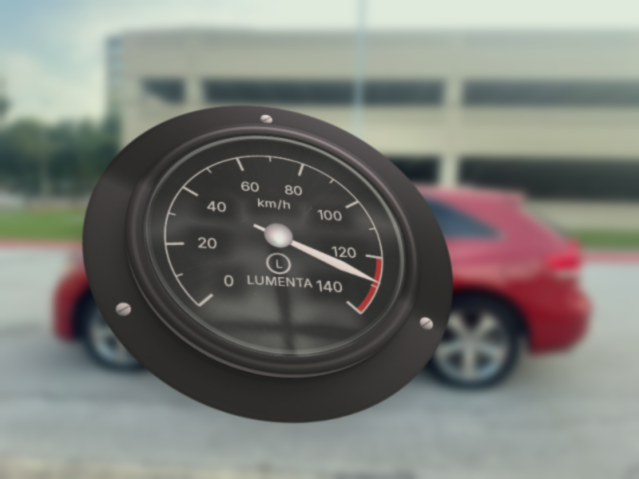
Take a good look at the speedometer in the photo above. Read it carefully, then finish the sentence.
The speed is 130 km/h
